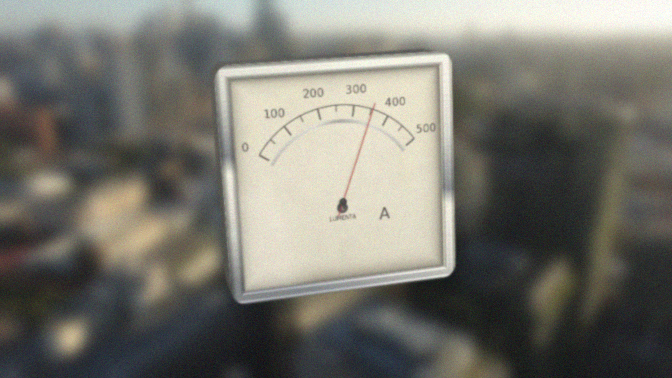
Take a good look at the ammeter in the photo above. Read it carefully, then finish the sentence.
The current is 350 A
